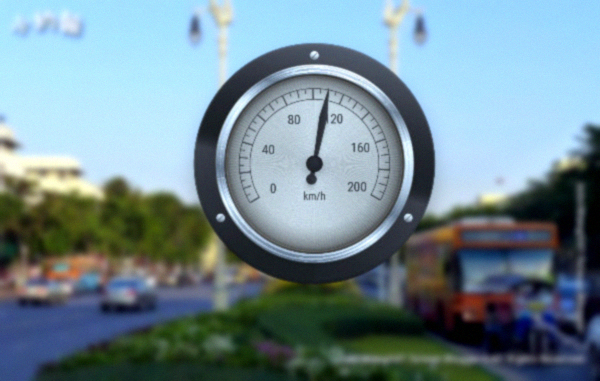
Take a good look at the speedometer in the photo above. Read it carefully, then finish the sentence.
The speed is 110 km/h
